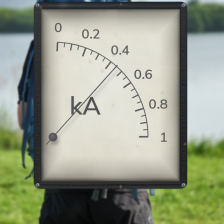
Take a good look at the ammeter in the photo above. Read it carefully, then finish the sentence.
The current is 0.45 kA
